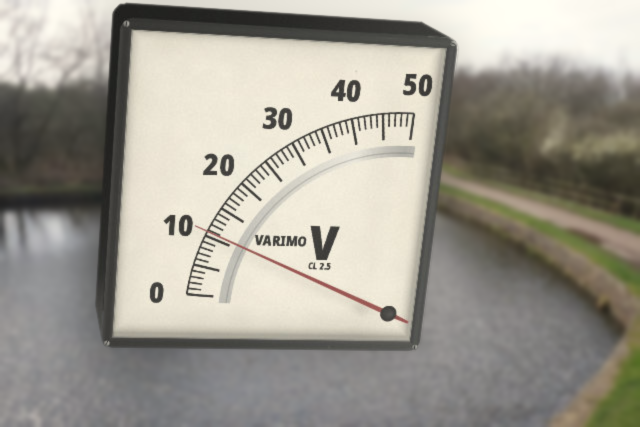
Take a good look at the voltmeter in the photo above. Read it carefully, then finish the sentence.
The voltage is 11 V
